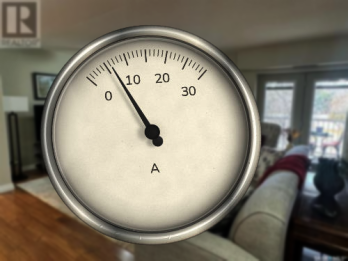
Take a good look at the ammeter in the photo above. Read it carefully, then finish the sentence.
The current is 6 A
